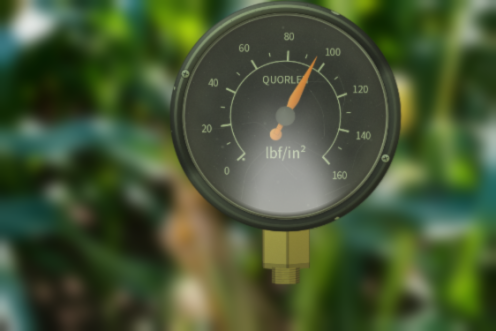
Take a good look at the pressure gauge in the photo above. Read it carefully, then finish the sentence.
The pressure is 95 psi
